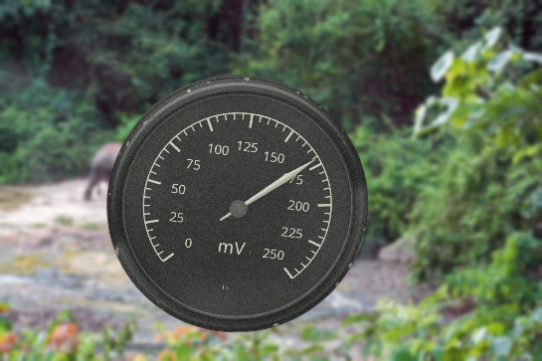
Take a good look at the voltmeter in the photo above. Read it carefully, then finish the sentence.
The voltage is 170 mV
